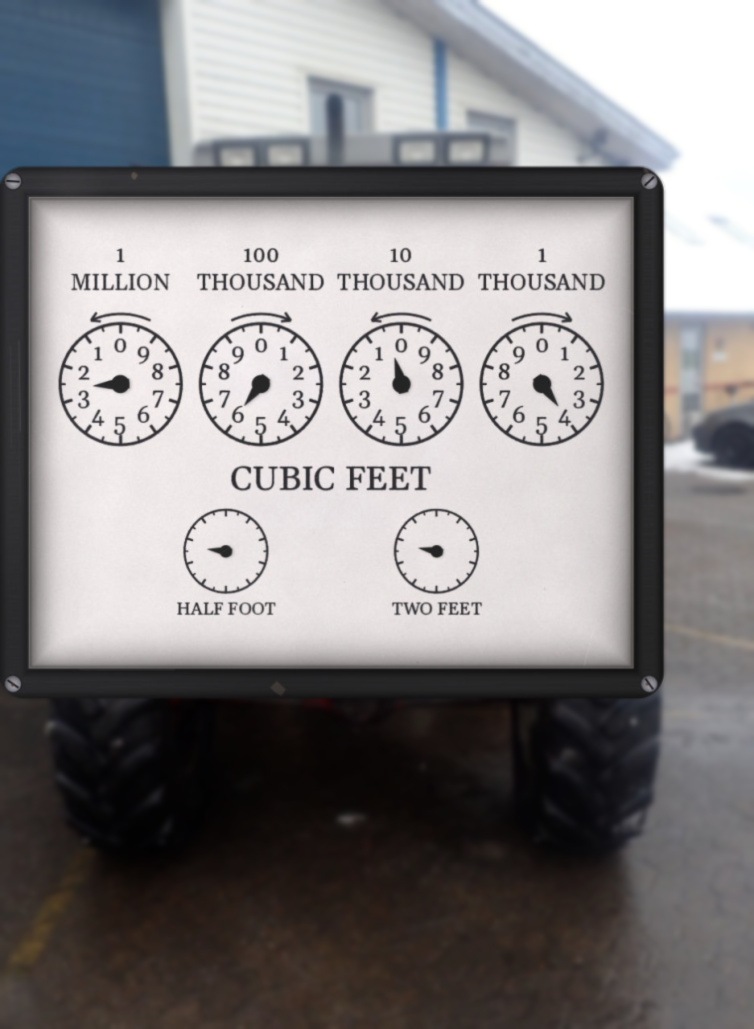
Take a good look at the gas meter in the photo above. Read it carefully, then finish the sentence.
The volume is 260400 ft³
